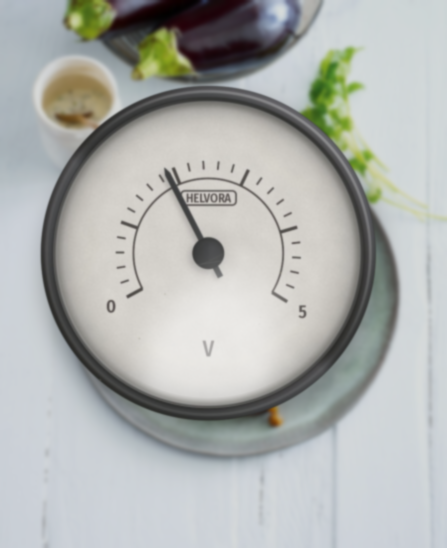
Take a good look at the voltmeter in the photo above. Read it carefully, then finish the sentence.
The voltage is 1.9 V
